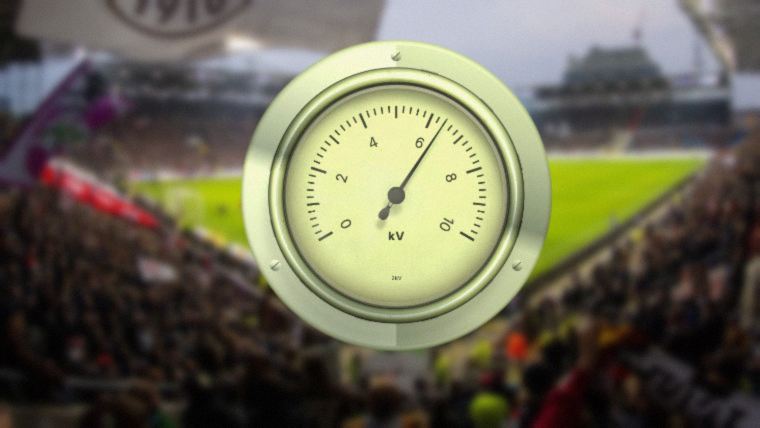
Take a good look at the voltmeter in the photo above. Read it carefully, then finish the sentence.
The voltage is 6.4 kV
